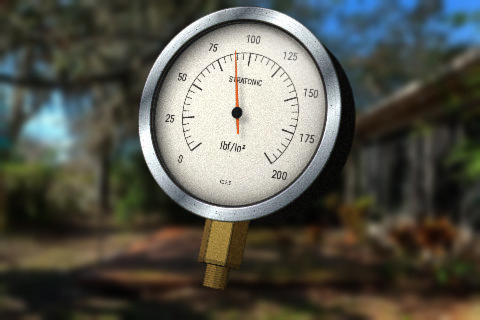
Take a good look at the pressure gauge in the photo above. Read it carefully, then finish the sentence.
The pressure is 90 psi
